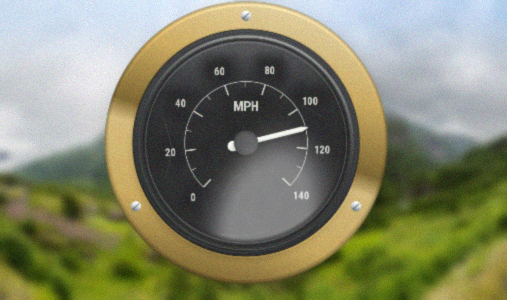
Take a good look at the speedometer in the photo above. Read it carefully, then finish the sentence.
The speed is 110 mph
